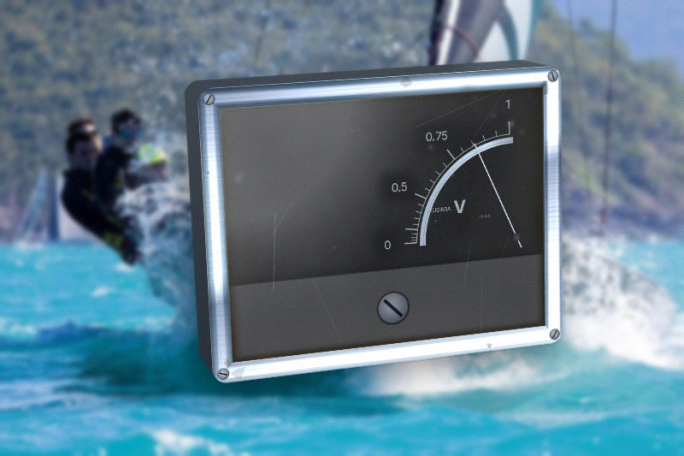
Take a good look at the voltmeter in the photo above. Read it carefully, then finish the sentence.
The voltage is 0.85 V
